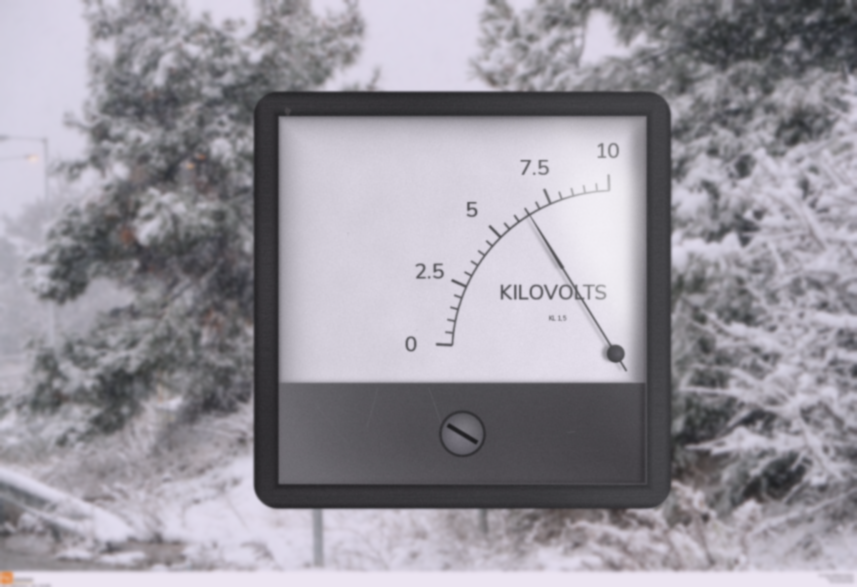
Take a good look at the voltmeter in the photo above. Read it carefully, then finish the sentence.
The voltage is 6.5 kV
